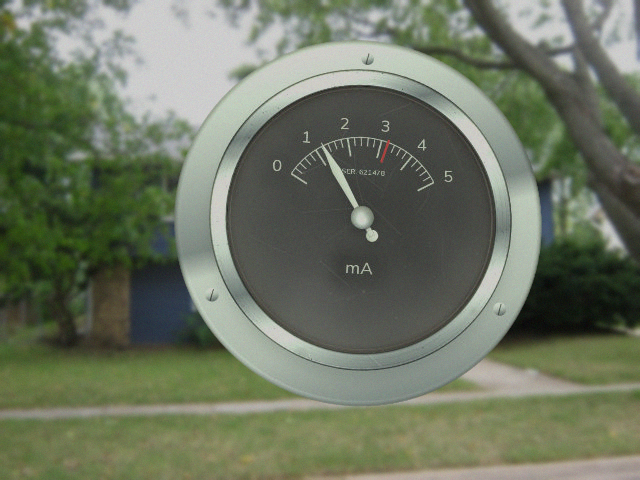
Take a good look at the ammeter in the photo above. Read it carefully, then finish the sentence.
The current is 1.2 mA
